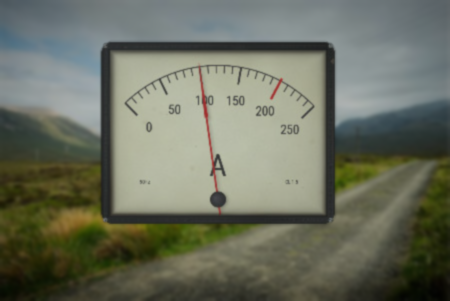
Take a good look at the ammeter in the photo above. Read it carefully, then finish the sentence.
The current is 100 A
